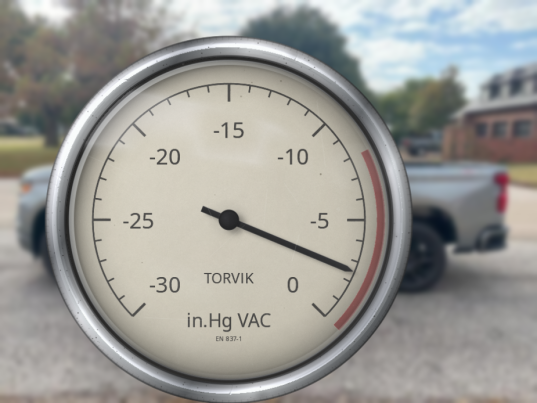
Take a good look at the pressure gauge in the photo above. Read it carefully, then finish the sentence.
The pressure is -2.5 inHg
